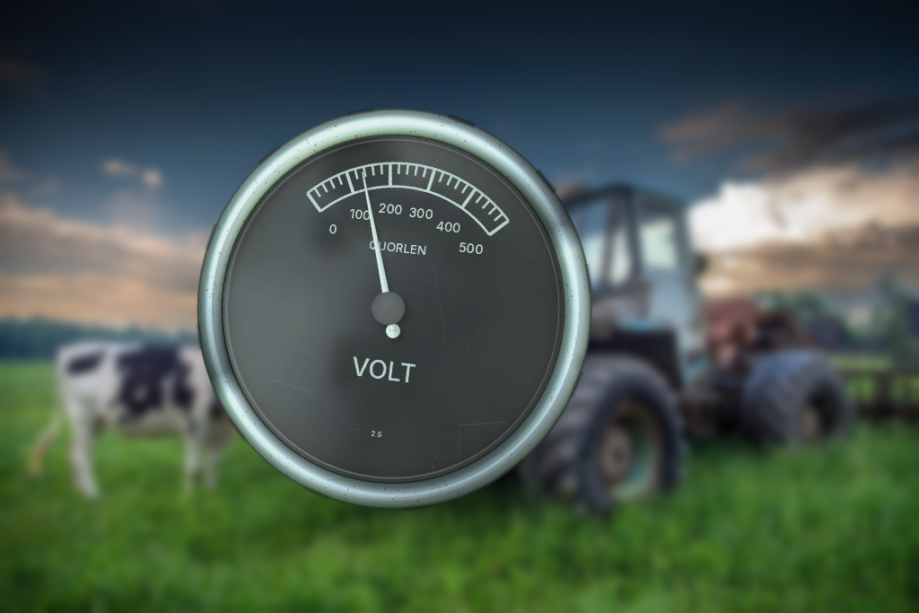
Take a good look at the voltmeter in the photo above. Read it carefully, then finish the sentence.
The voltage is 140 V
